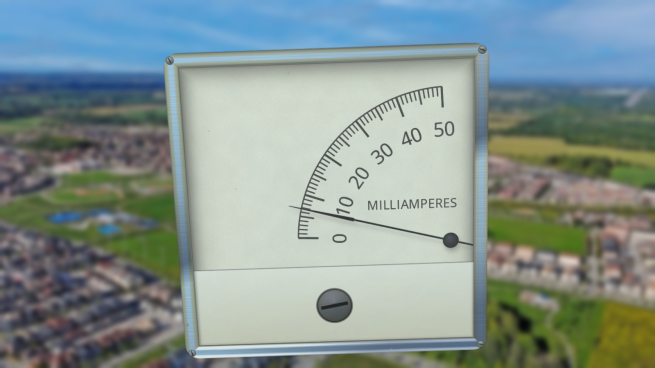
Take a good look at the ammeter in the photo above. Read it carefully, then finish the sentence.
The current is 7 mA
